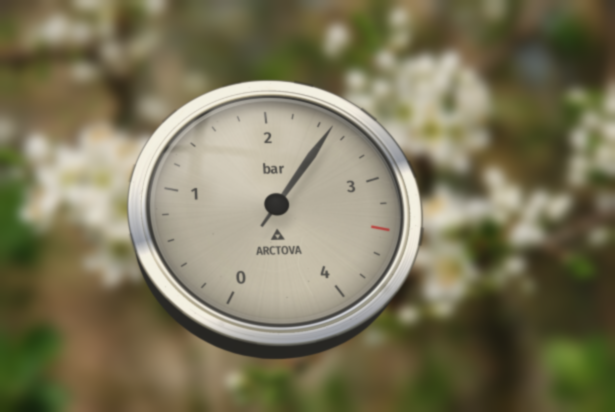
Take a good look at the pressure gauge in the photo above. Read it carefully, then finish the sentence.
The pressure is 2.5 bar
